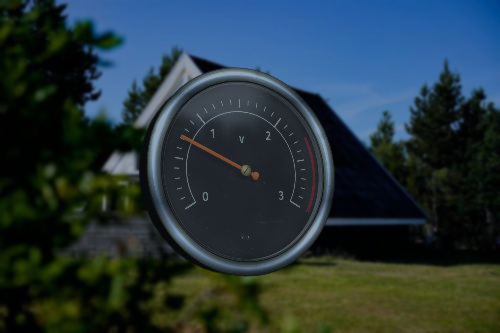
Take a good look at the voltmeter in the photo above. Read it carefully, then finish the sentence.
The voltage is 0.7 V
